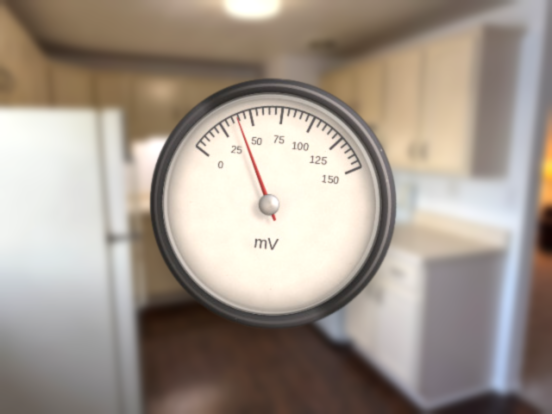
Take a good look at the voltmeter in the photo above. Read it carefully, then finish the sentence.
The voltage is 40 mV
